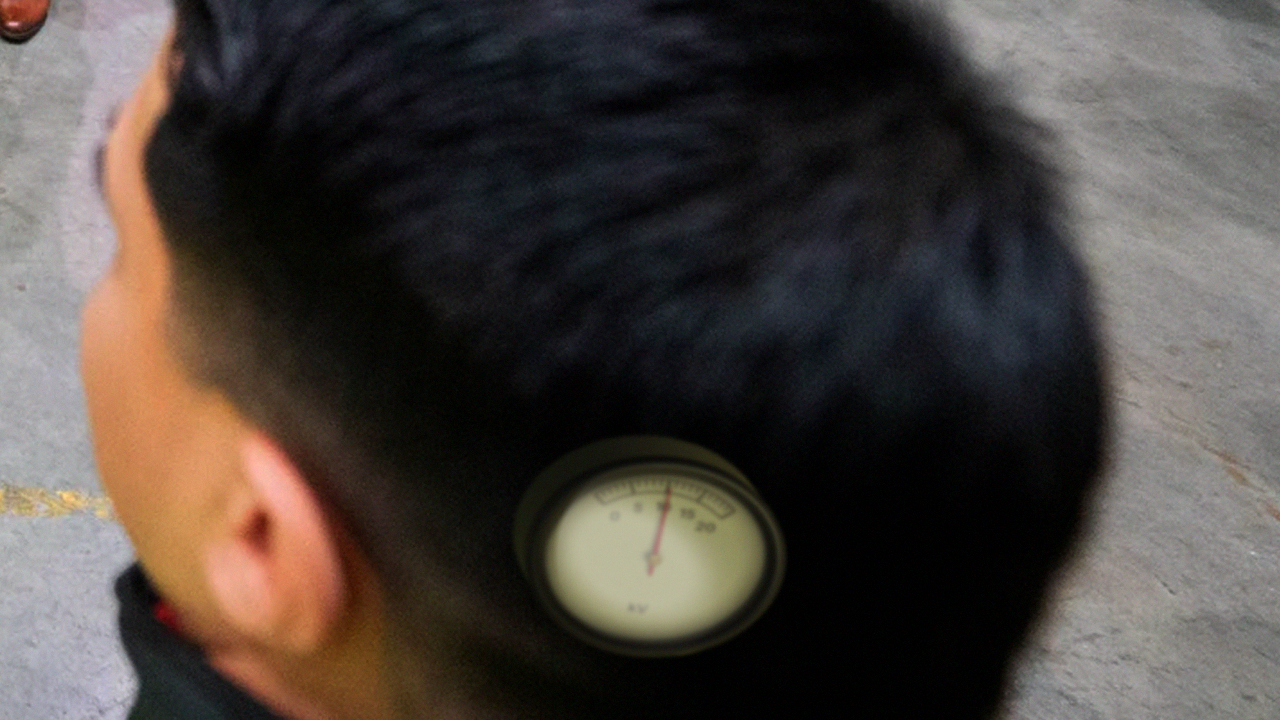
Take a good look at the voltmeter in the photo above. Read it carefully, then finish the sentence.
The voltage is 10 kV
